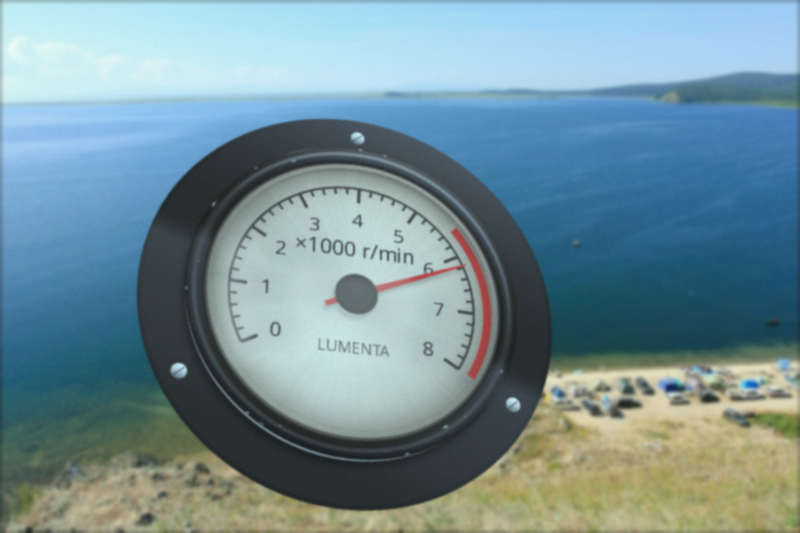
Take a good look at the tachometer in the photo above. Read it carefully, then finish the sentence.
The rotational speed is 6200 rpm
